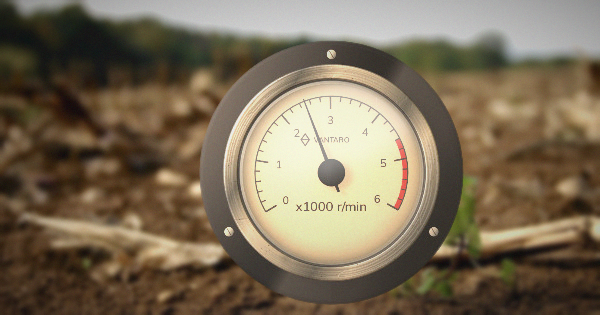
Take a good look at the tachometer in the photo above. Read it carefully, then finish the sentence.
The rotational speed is 2500 rpm
